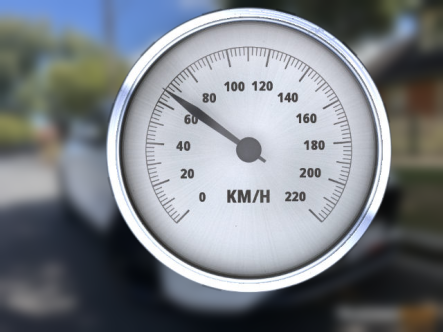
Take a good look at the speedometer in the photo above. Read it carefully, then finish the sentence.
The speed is 66 km/h
